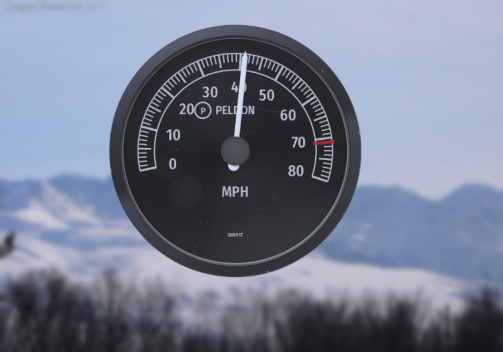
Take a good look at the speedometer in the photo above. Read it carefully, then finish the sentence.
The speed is 41 mph
